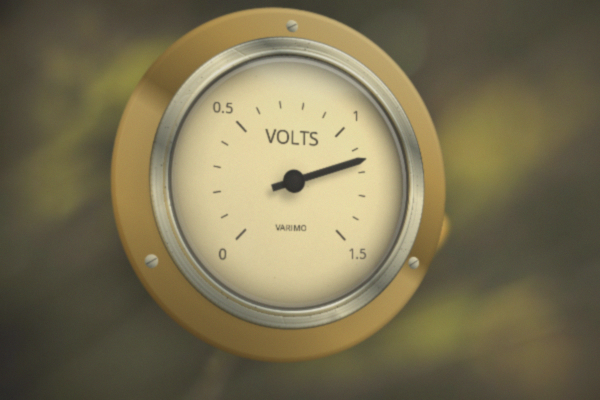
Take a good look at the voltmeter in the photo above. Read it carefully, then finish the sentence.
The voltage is 1.15 V
